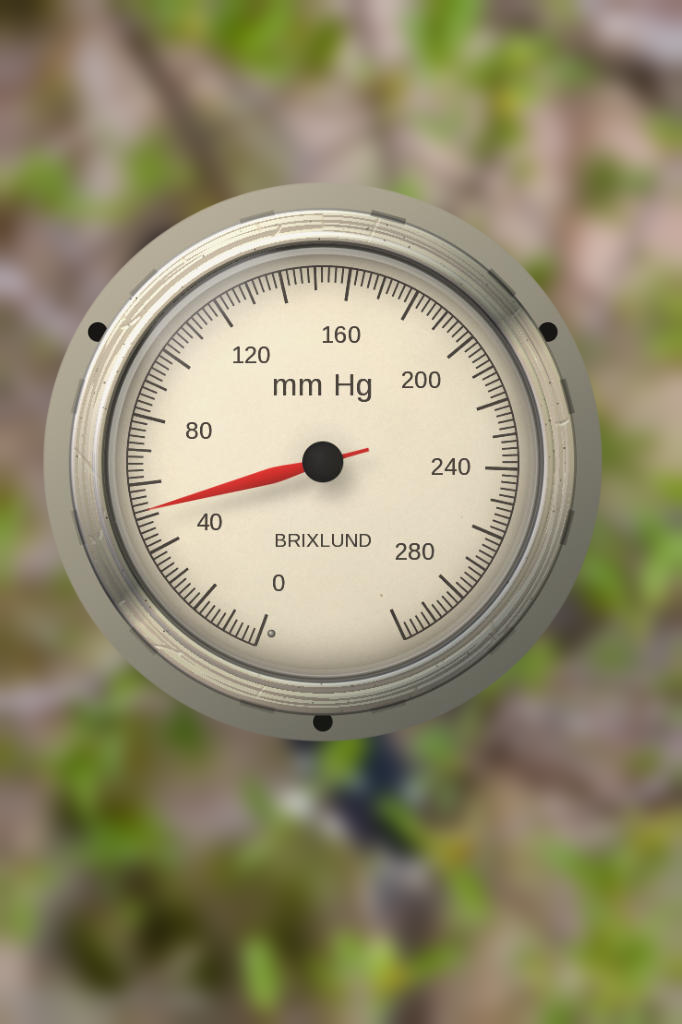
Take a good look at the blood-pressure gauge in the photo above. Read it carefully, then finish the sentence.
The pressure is 52 mmHg
